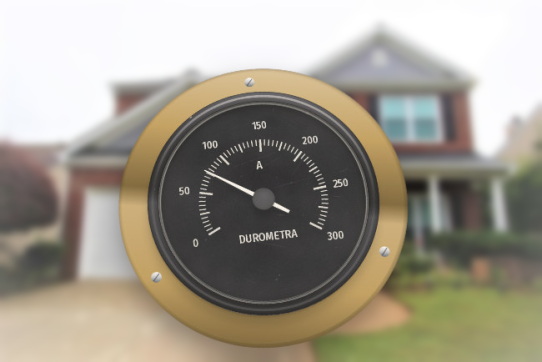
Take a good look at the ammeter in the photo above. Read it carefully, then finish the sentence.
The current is 75 A
